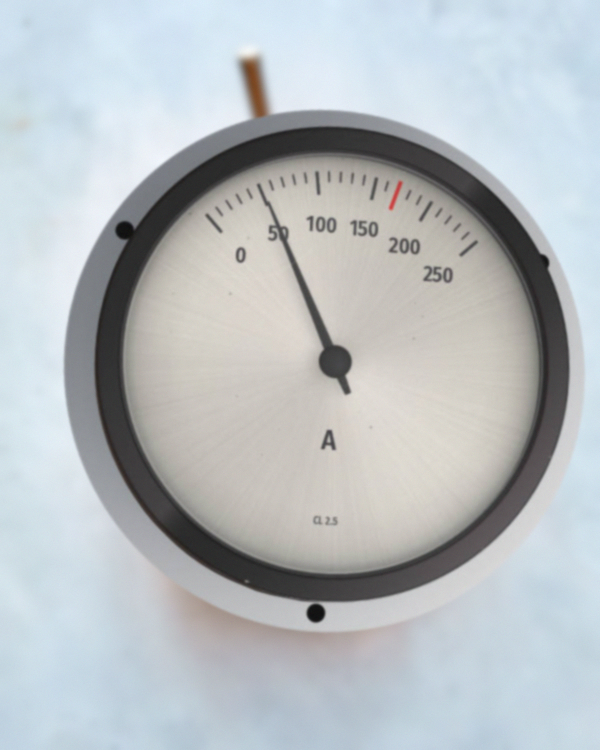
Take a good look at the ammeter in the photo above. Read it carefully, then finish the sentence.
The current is 50 A
